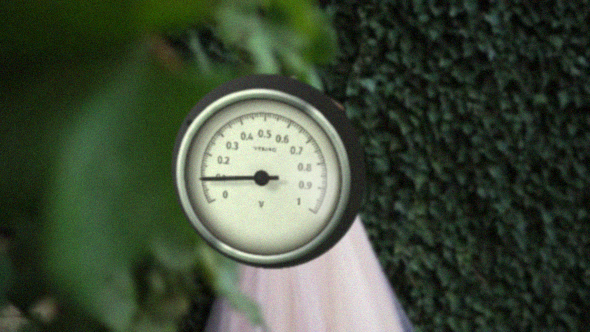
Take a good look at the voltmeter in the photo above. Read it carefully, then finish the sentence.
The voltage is 0.1 V
